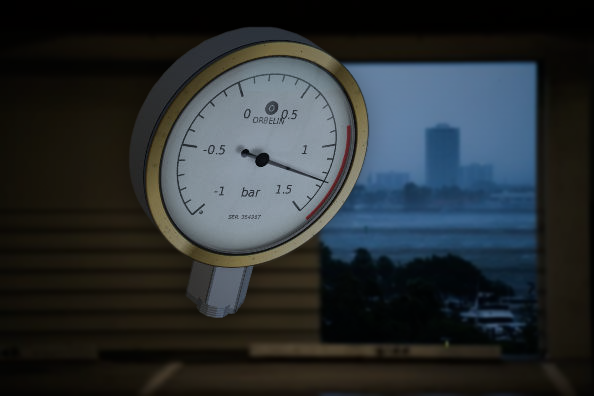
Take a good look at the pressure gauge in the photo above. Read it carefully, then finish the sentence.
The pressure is 1.25 bar
